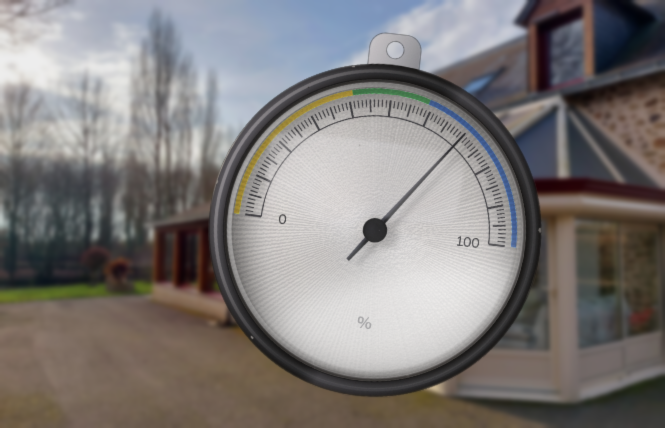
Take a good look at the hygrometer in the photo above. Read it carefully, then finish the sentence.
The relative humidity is 70 %
